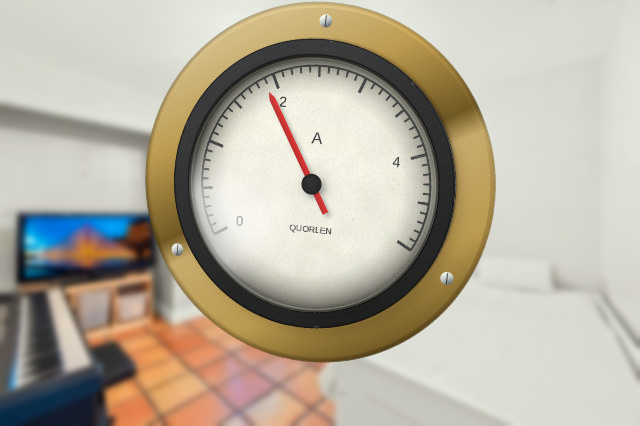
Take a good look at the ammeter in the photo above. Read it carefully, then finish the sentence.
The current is 1.9 A
